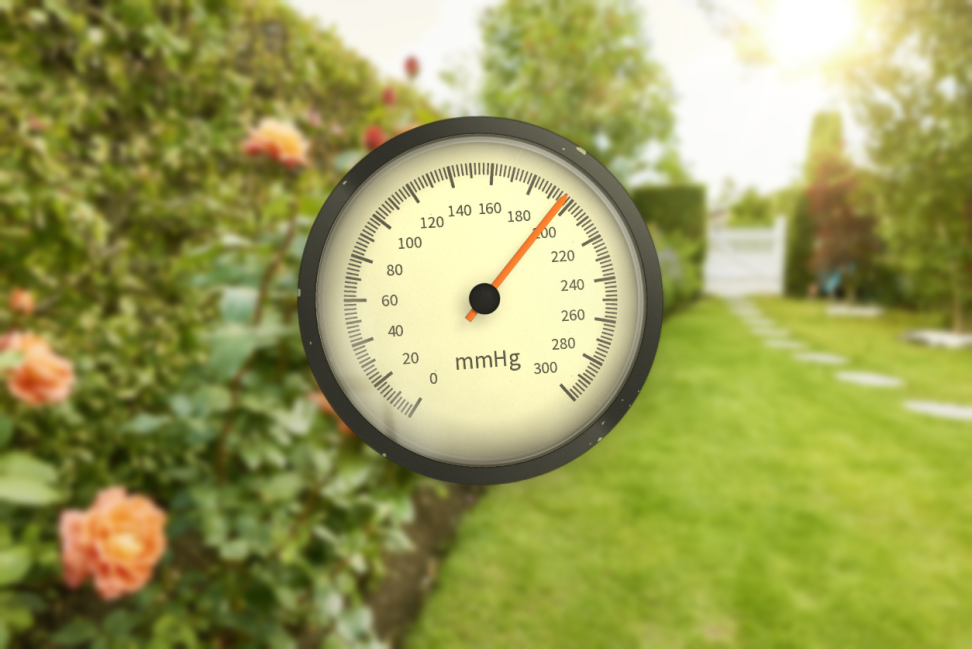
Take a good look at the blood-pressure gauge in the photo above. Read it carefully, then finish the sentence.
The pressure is 196 mmHg
